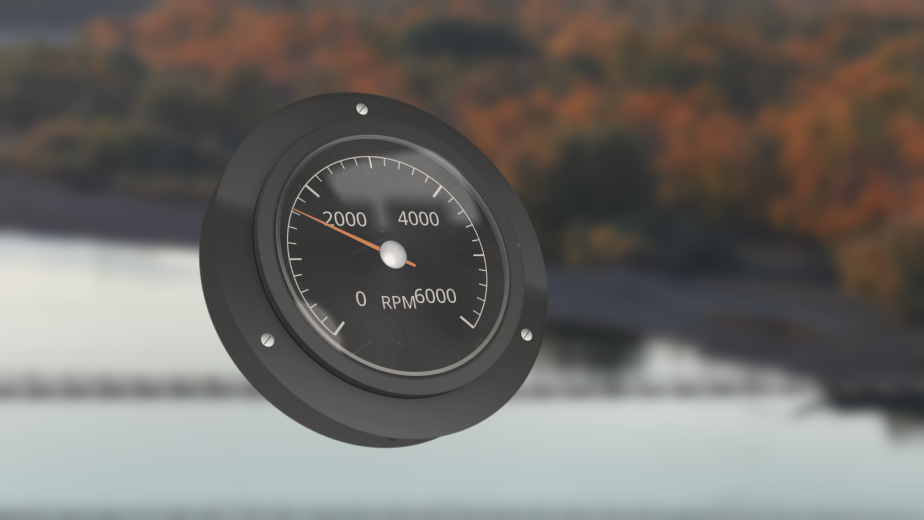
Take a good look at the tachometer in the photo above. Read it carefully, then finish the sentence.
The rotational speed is 1600 rpm
